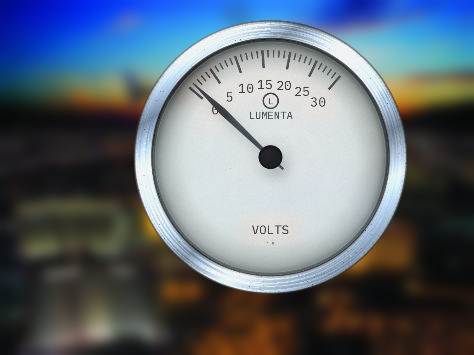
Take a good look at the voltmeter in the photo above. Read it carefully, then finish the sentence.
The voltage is 1 V
